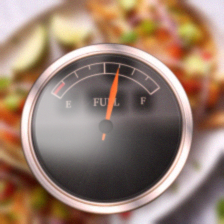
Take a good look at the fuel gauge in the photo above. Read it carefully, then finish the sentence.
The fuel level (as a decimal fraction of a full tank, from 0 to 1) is 0.625
